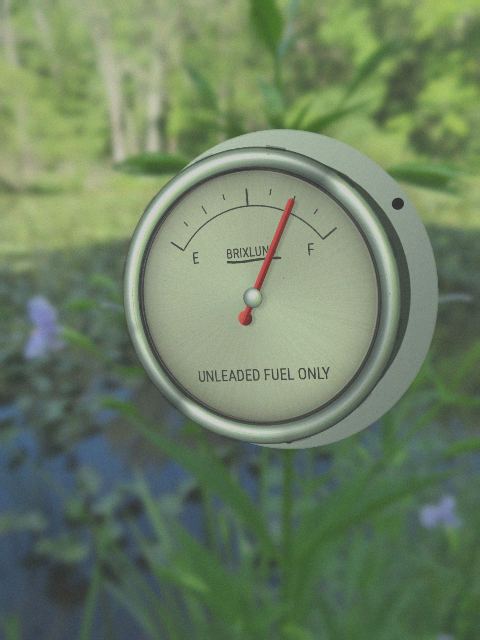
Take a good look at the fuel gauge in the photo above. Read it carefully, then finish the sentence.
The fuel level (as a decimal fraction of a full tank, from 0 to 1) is 0.75
